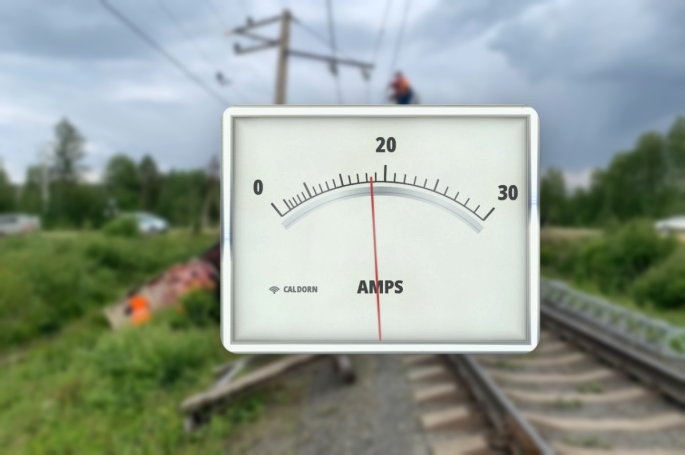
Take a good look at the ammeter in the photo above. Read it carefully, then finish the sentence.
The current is 18.5 A
